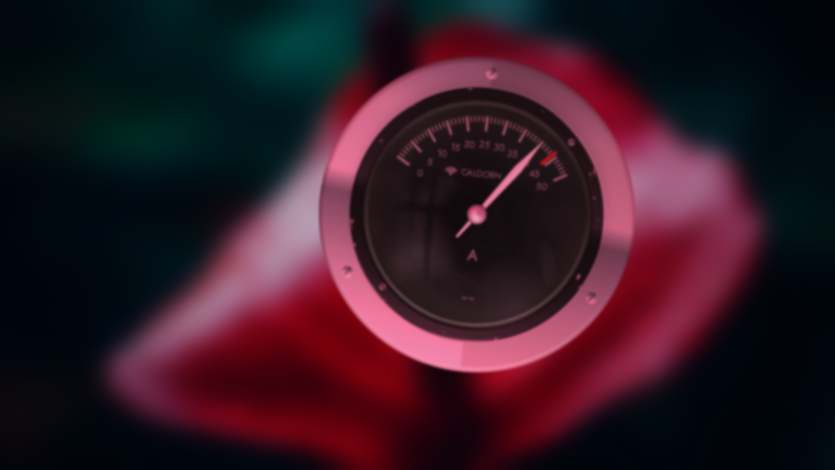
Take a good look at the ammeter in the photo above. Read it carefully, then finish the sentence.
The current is 40 A
